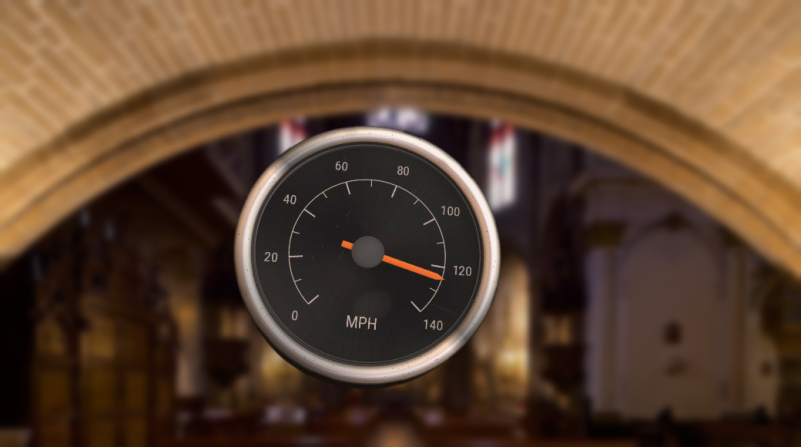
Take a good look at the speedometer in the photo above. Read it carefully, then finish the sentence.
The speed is 125 mph
